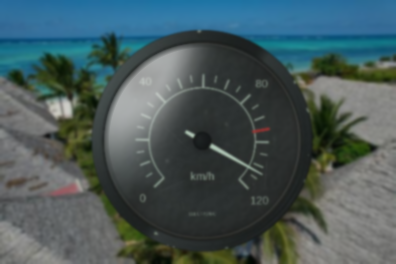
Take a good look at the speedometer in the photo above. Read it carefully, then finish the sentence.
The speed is 112.5 km/h
